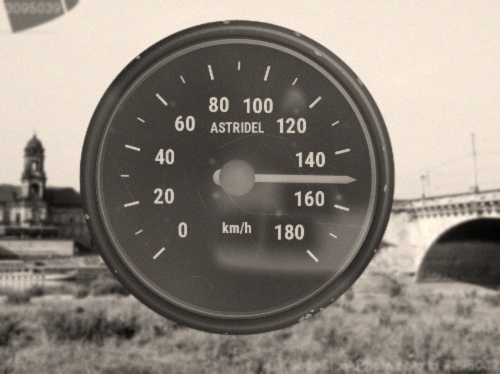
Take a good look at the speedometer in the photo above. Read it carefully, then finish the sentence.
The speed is 150 km/h
